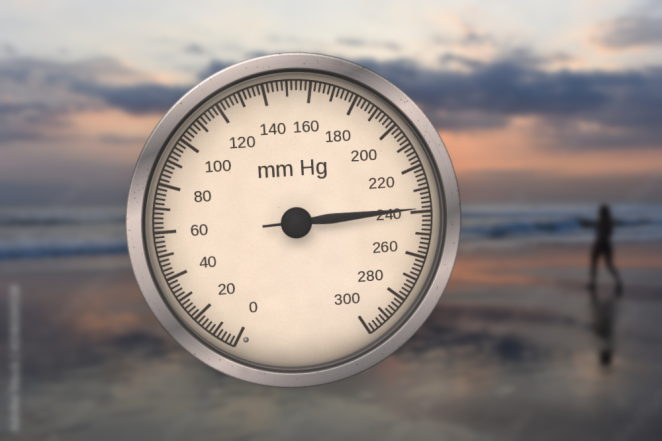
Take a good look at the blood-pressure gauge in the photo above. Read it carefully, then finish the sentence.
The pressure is 238 mmHg
